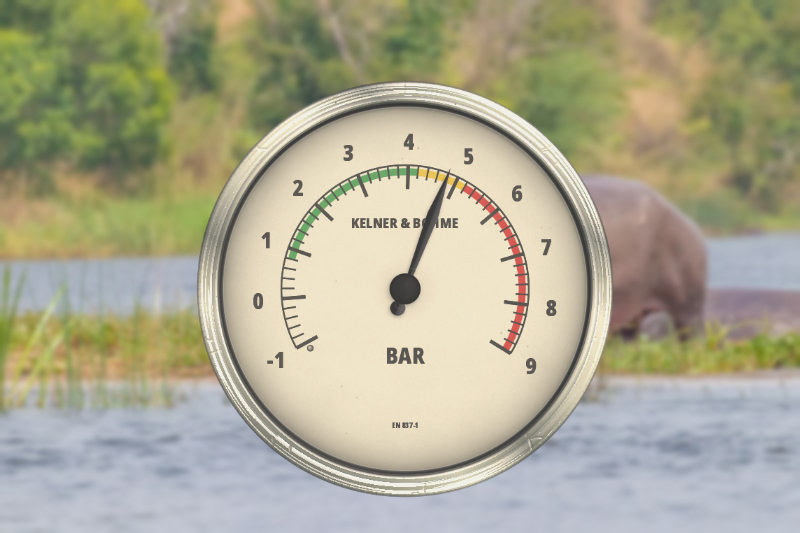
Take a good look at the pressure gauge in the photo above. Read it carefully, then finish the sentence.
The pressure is 4.8 bar
